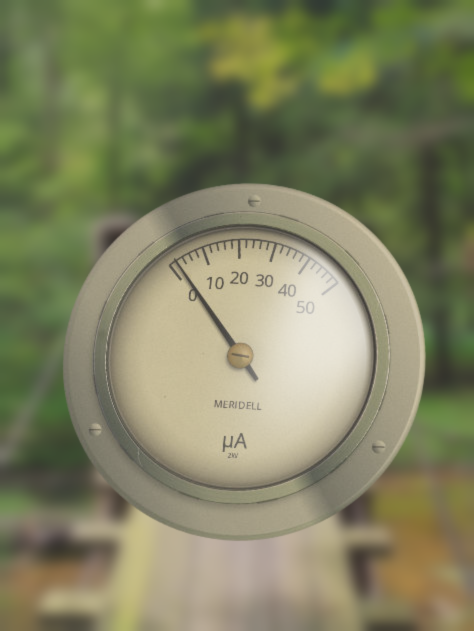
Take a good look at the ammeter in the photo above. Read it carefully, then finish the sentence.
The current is 2 µA
